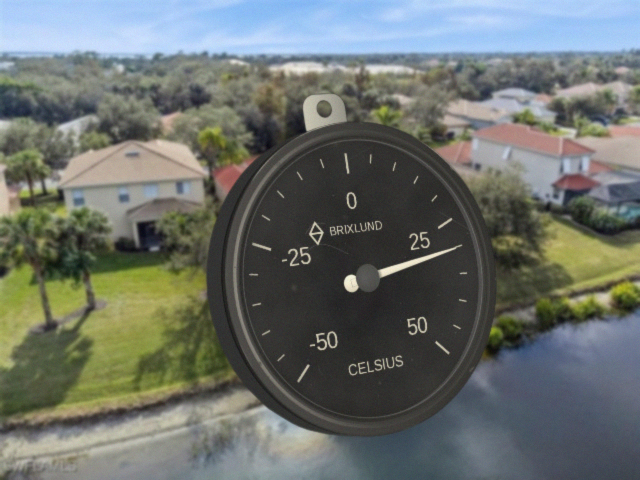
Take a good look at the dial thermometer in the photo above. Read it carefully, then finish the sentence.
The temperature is 30 °C
